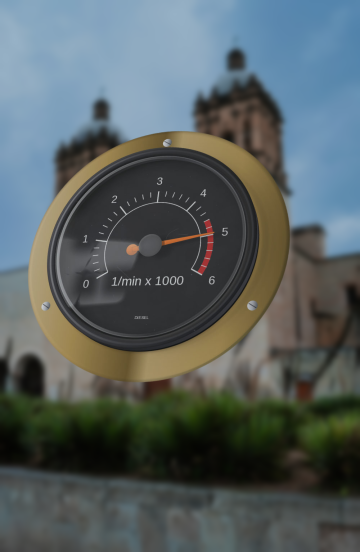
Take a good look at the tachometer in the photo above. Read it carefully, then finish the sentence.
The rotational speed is 5000 rpm
